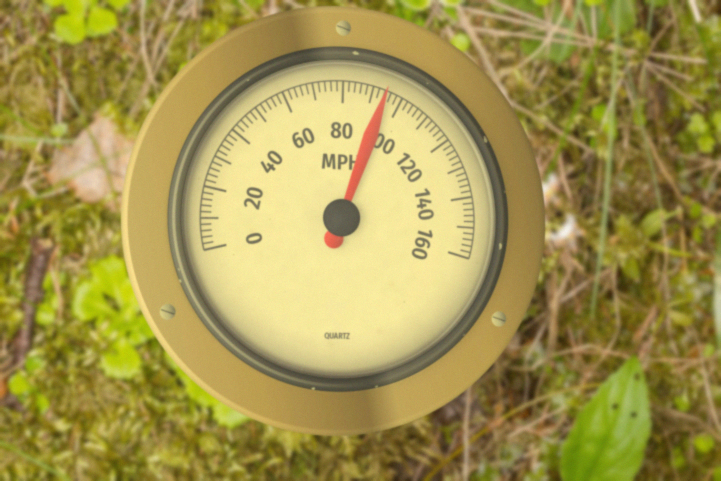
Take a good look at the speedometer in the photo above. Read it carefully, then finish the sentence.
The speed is 94 mph
